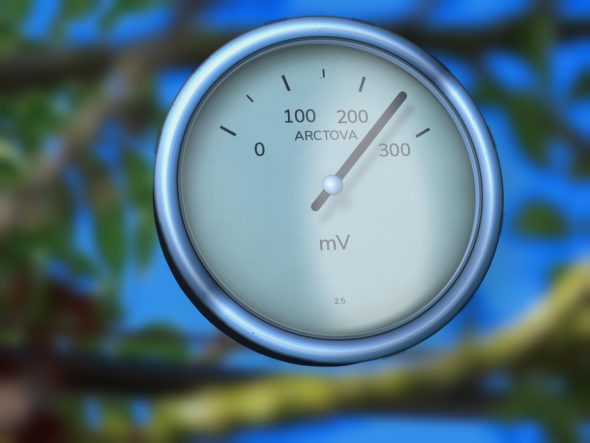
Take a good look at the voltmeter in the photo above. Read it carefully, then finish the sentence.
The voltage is 250 mV
